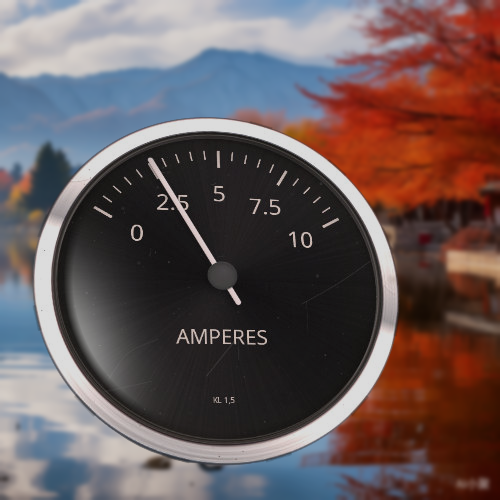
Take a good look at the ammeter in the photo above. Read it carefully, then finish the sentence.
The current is 2.5 A
